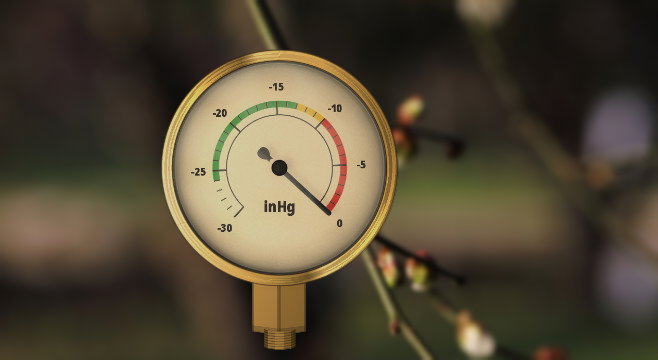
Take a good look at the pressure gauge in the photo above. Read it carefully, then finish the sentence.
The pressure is 0 inHg
